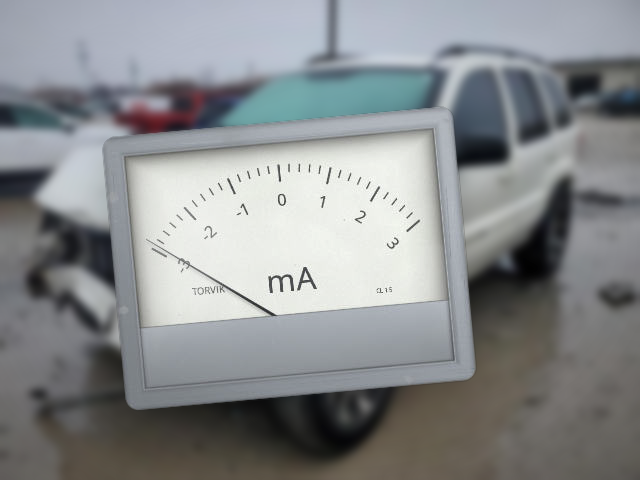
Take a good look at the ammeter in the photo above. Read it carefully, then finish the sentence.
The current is -2.9 mA
